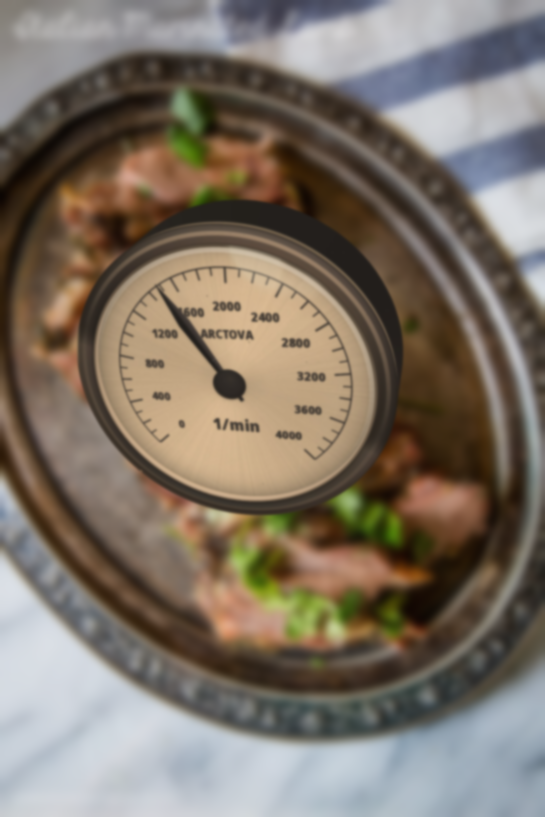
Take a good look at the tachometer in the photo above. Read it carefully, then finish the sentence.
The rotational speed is 1500 rpm
